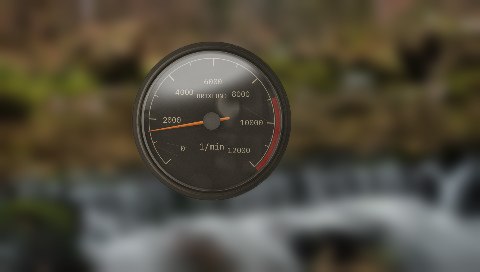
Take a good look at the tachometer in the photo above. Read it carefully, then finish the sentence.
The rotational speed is 1500 rpm
